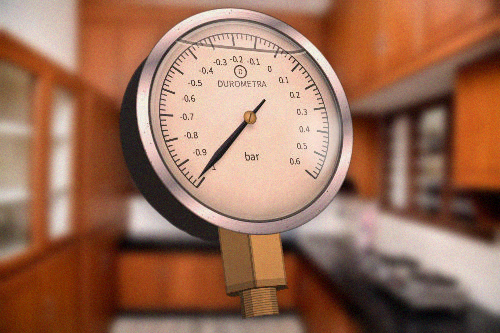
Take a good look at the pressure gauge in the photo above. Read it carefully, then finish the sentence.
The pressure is -0.98 bar
